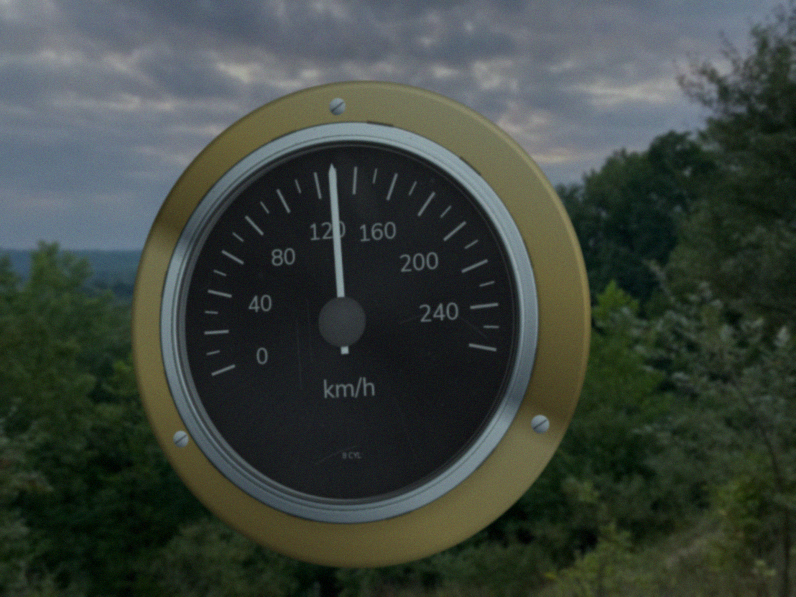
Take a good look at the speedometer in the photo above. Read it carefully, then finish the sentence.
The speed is 130 km/h
